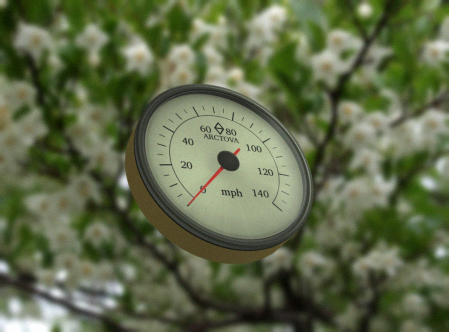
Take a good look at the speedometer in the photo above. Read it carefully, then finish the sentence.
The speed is 0 mph
